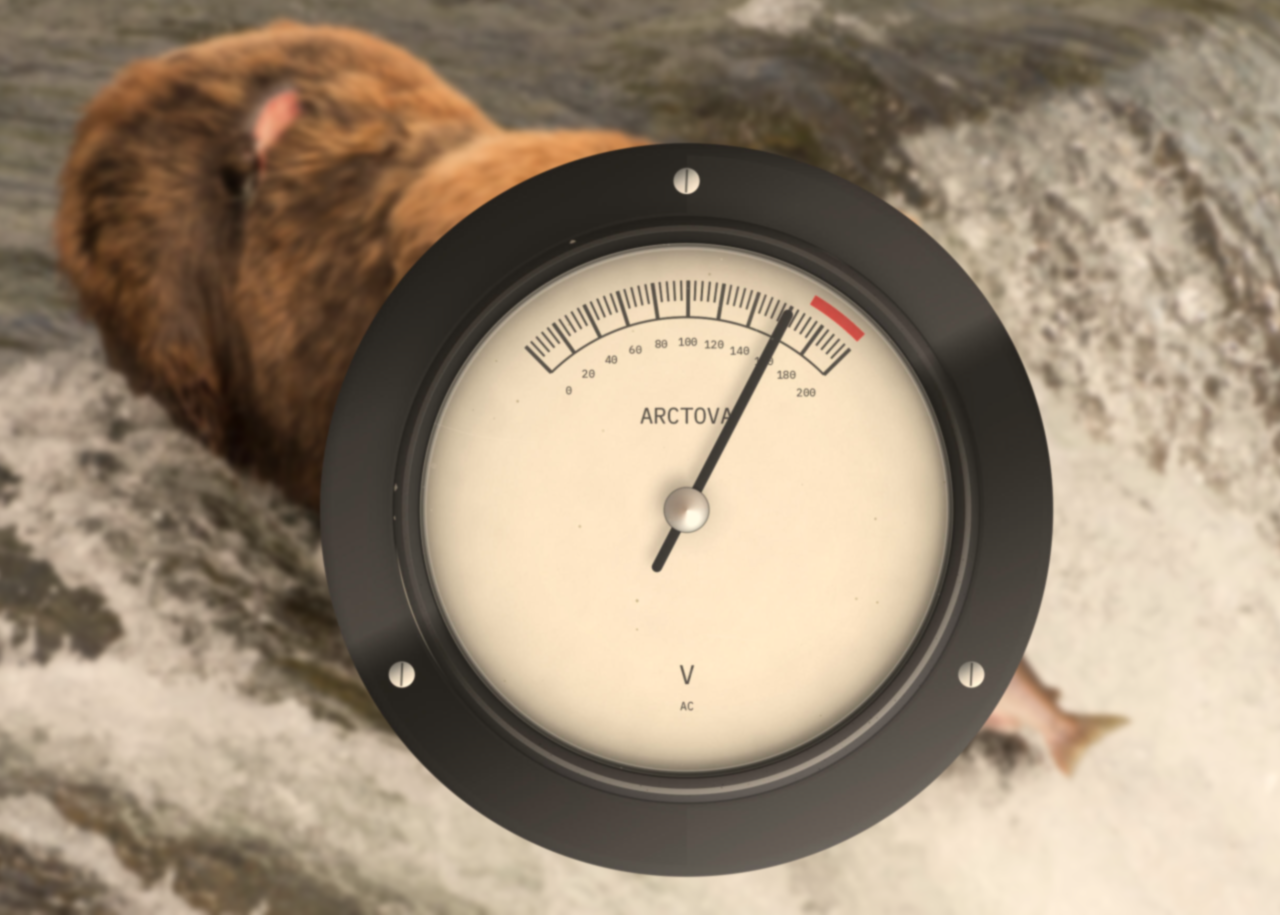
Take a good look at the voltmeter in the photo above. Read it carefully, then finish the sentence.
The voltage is 160 V
